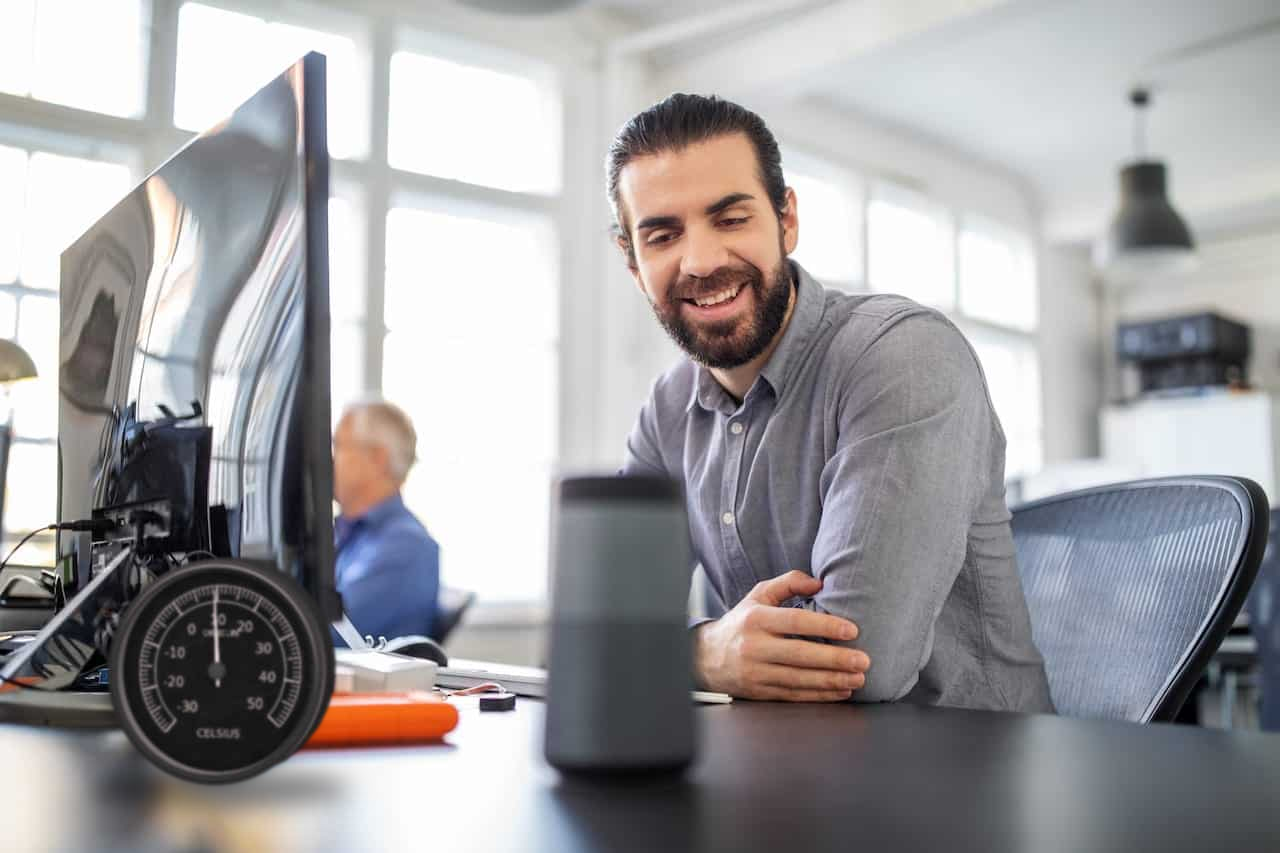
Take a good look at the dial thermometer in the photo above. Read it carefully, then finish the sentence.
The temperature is 10 °C
